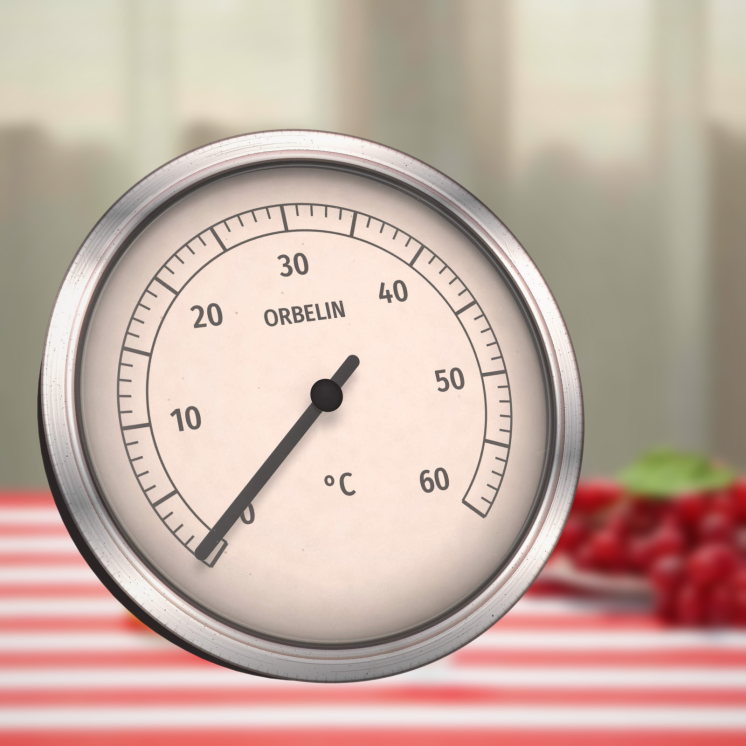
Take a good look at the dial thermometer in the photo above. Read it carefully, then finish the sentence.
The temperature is 1 °C
